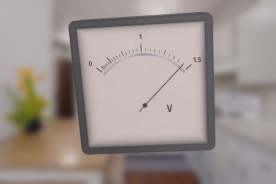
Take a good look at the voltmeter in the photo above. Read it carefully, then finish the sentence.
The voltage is 1.45 V
